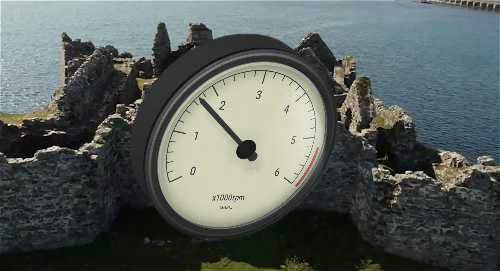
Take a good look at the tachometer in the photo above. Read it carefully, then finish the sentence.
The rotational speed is 1700 rpm
